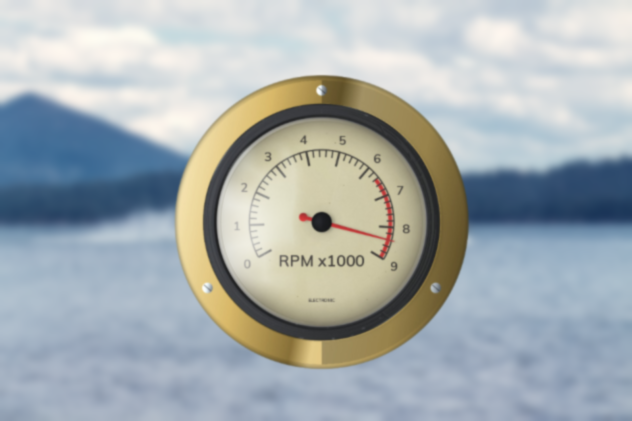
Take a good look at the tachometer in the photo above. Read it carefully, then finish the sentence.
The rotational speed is 8400 rpm
